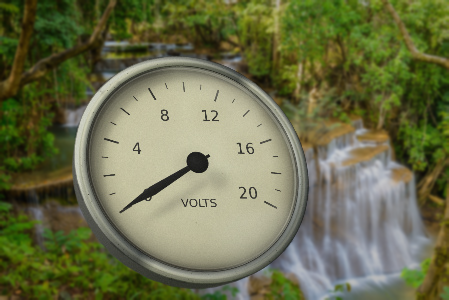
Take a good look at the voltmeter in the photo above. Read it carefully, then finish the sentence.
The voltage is 0 V
